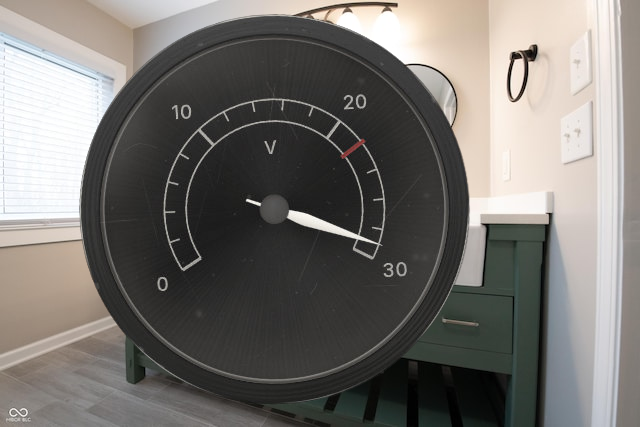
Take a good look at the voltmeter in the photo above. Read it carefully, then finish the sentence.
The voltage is 29 V
